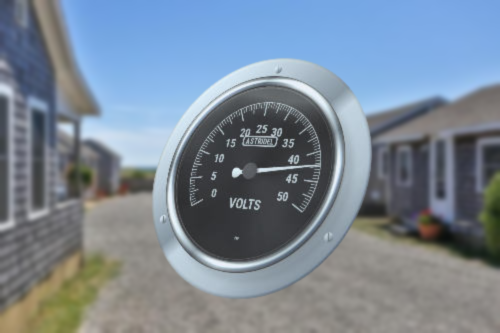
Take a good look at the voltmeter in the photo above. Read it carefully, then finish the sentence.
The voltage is 42.5 V
